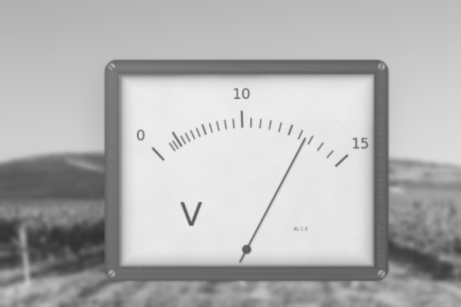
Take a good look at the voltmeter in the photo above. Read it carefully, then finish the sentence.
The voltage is 13.25 V
